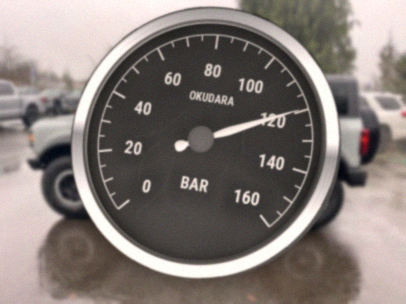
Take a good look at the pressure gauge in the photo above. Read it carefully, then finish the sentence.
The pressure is 120 bar
